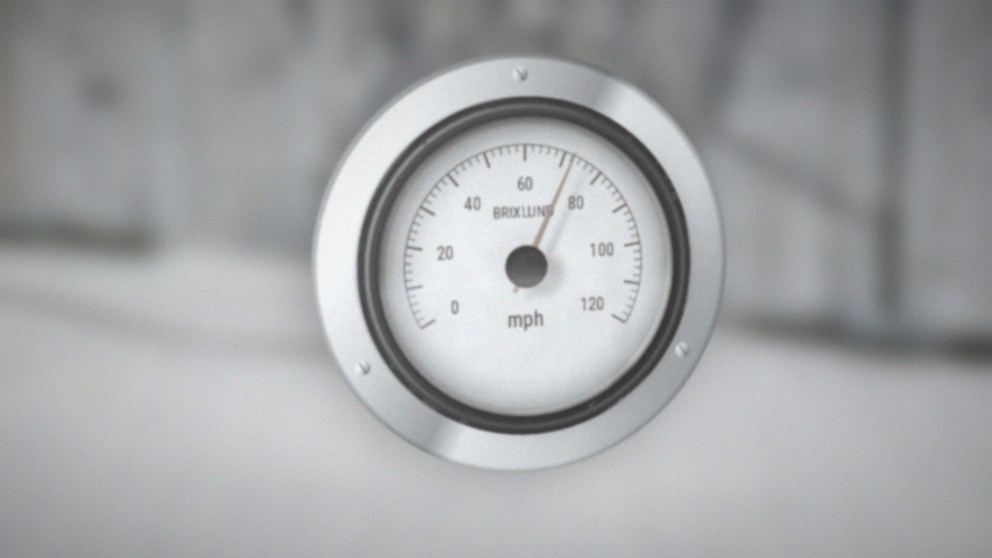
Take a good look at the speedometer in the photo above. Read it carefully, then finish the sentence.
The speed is 72 mph
